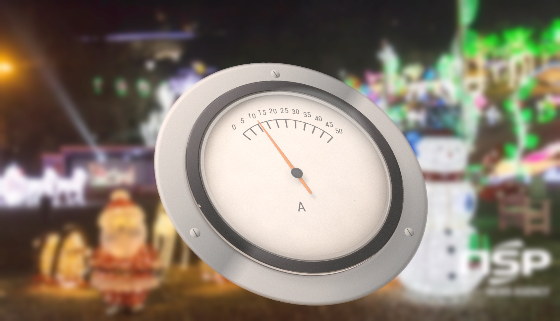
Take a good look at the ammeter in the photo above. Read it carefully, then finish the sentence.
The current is 10 A
